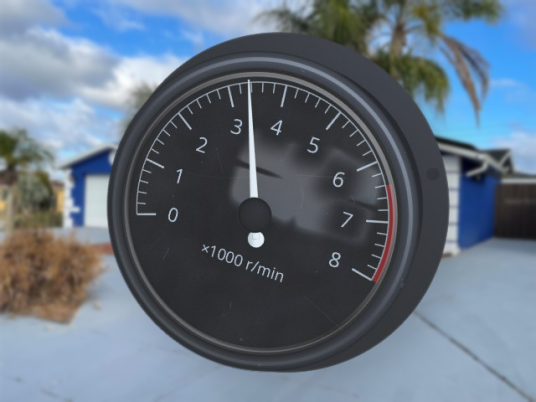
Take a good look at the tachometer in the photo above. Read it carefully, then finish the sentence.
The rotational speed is 3400 rpm
